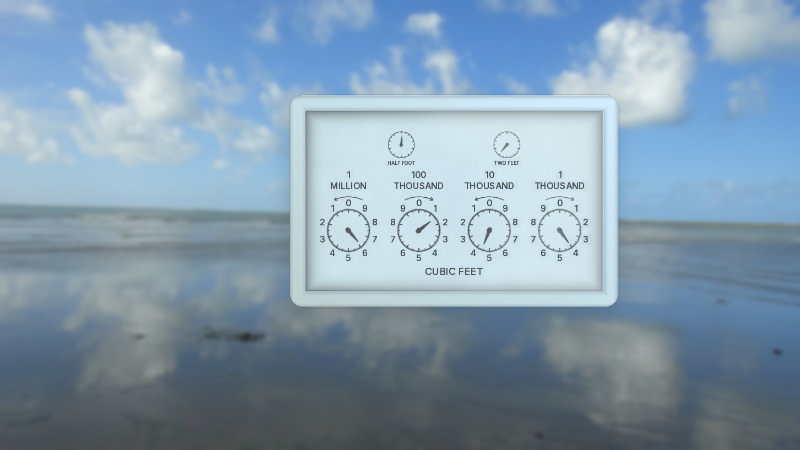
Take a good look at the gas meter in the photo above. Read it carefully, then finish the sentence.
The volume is 614400 ft³
